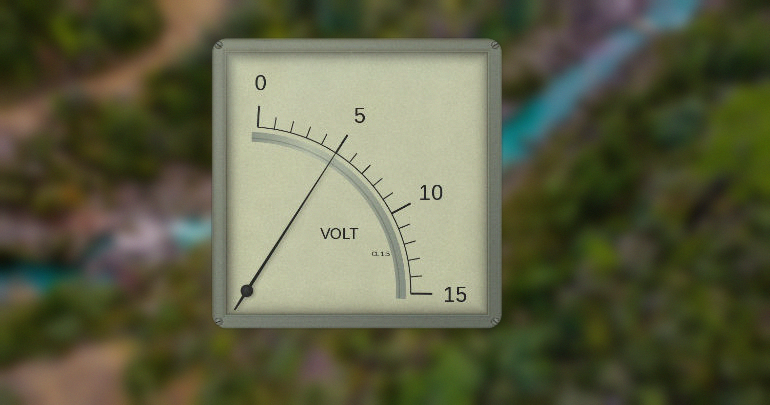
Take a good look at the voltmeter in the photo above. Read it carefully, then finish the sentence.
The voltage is 5 V
